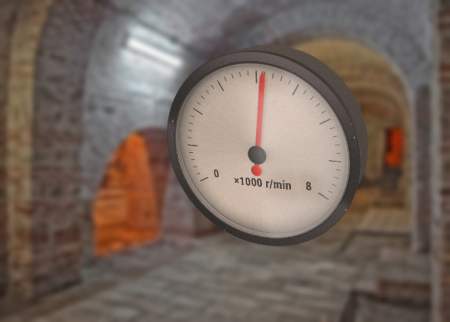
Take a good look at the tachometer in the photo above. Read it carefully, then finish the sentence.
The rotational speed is 4200 rpm
